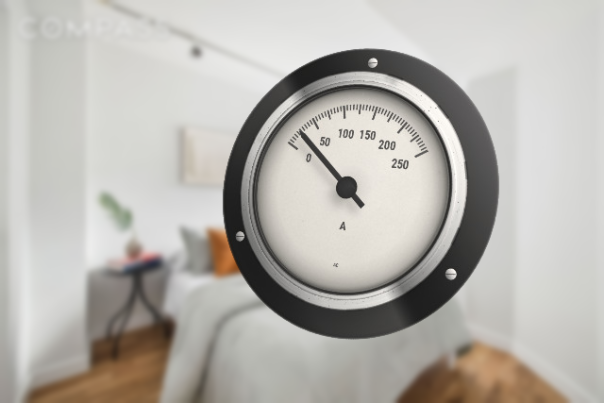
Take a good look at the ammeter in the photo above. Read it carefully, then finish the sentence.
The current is 25 A
